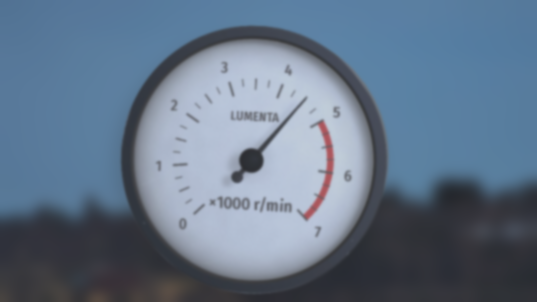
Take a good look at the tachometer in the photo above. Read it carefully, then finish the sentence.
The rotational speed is 4500 rpm
